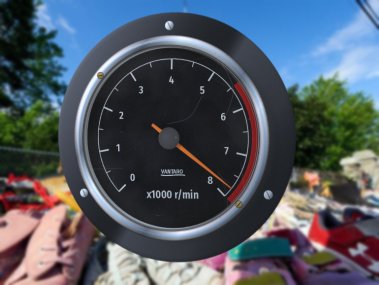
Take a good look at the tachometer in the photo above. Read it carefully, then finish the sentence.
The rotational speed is 7750 rpm
